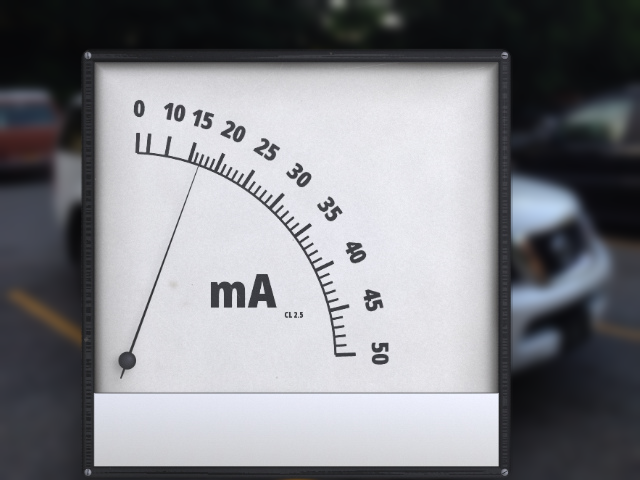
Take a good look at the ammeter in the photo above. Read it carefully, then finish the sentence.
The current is 17 mA
